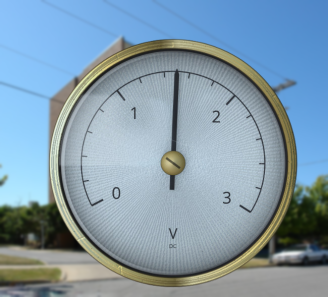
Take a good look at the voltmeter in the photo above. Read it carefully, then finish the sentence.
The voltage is 1.5 V
